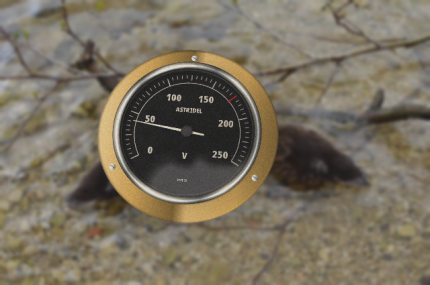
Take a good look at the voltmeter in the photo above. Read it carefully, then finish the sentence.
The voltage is 40 V
